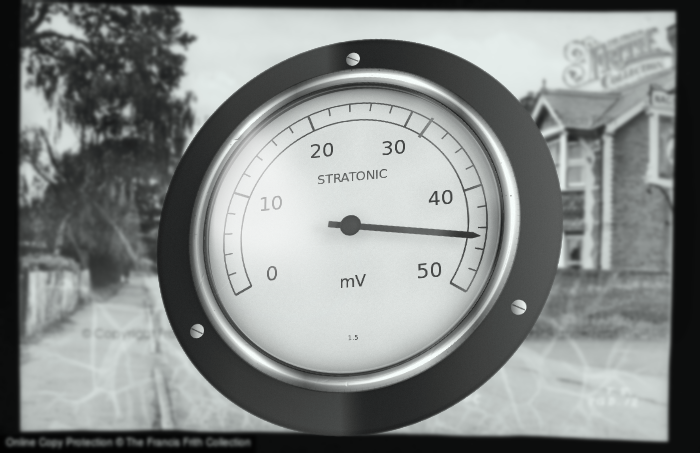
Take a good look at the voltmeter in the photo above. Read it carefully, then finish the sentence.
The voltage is 45 mV
